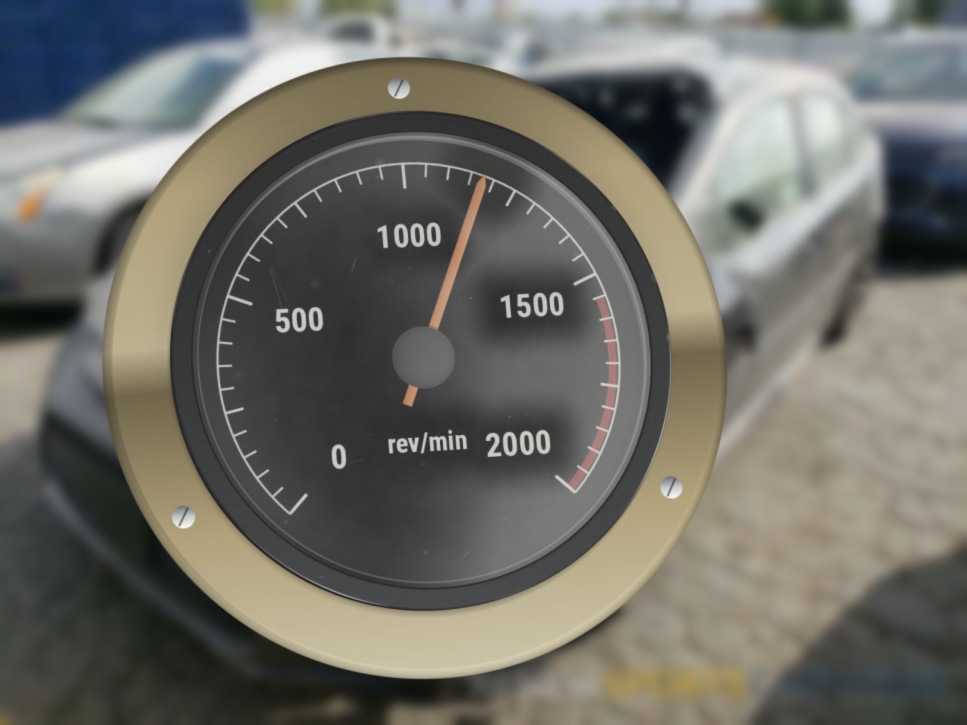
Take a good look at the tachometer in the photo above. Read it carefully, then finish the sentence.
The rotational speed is 1175 rpm
